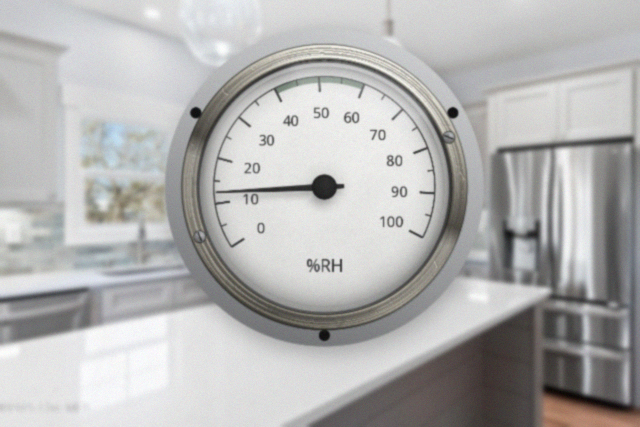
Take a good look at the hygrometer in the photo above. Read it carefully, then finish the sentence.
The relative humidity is 12.5 %
